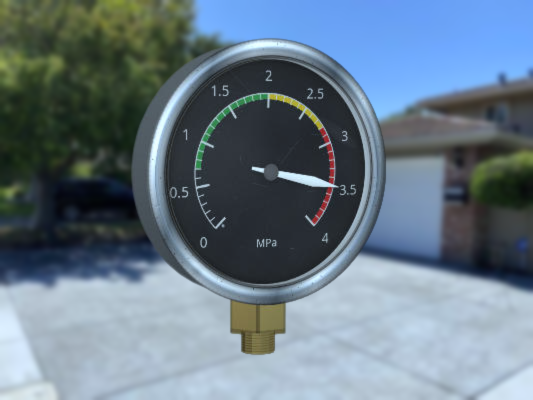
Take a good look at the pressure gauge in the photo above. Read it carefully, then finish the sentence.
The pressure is 3.5 MPa
